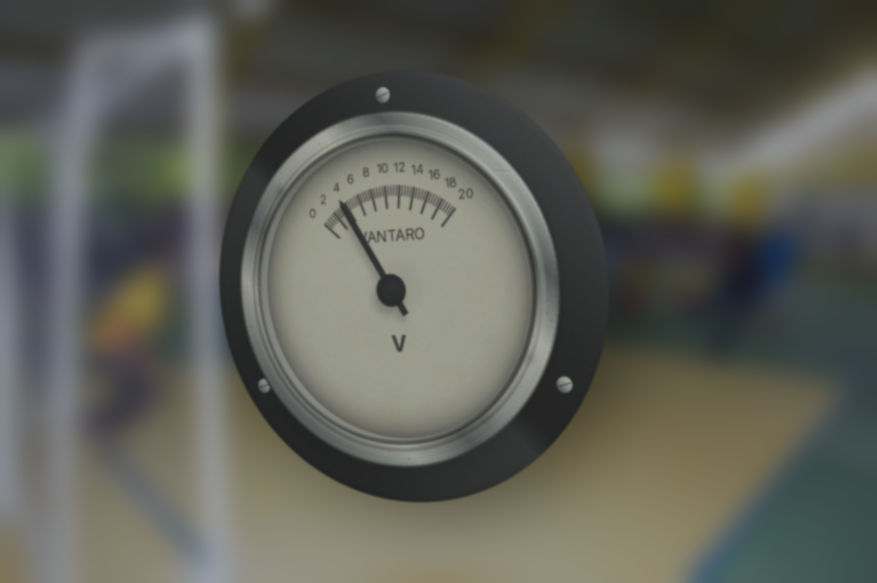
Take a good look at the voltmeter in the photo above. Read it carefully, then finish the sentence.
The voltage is 4 V
